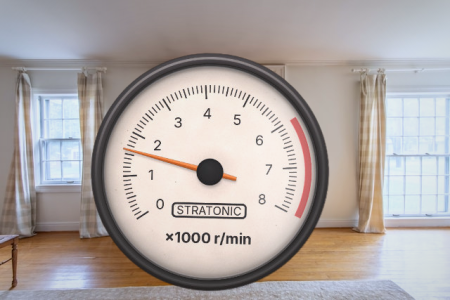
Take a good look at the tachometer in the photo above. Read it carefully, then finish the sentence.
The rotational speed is 1600 rpm
